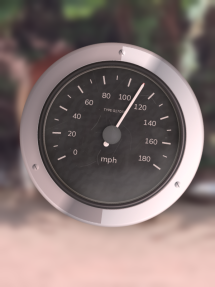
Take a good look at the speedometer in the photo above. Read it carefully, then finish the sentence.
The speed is 110 mph
